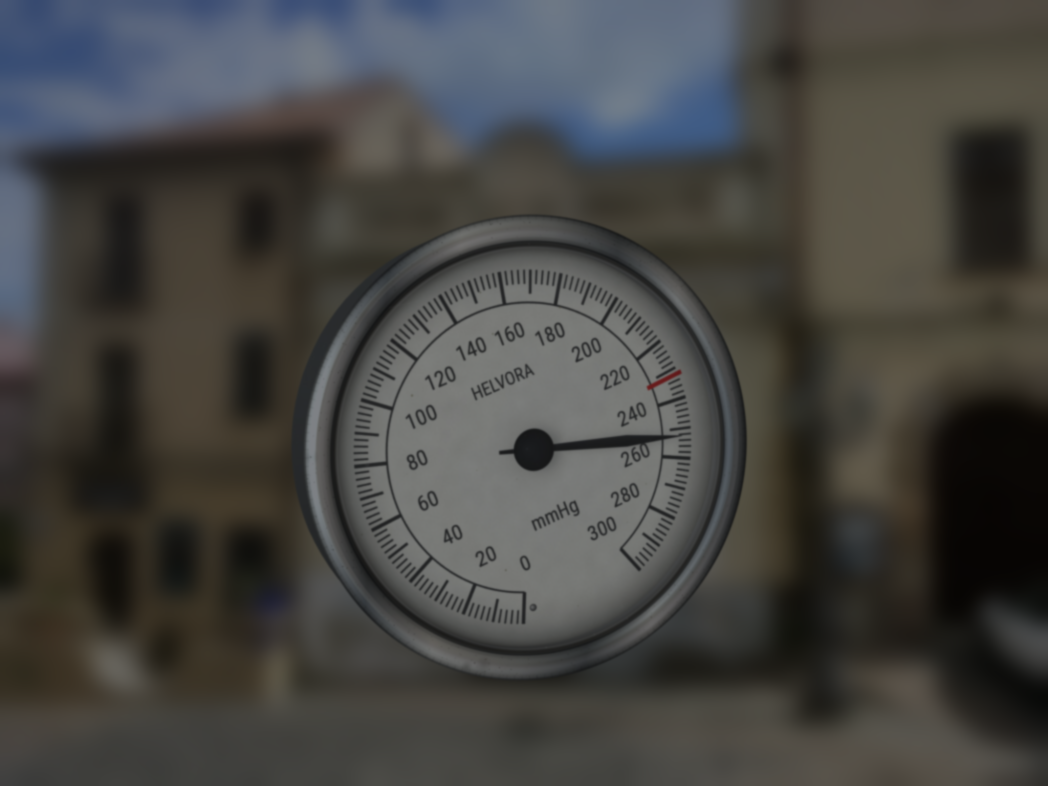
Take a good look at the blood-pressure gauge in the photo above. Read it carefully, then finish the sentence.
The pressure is 252 mmHg
